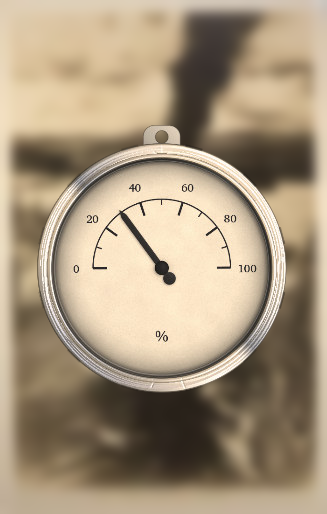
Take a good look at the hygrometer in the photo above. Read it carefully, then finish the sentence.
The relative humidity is 30 %
